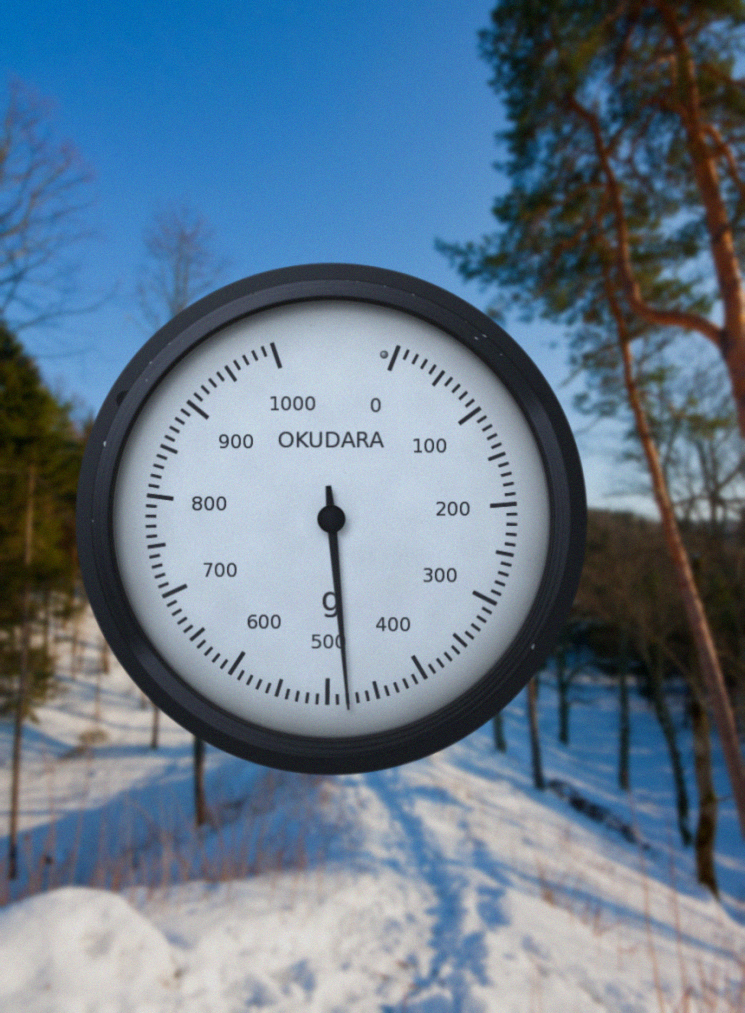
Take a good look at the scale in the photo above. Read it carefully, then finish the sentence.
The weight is 480 g
